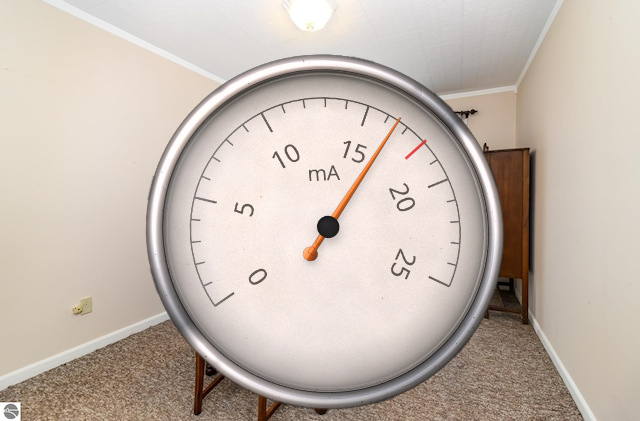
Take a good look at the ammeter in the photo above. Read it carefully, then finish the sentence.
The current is 16.5 mA
